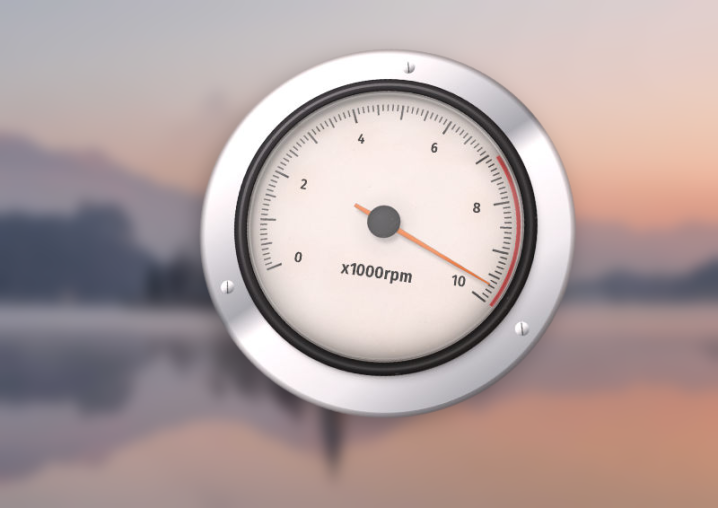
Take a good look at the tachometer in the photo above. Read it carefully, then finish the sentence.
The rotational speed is 9700 rpm
